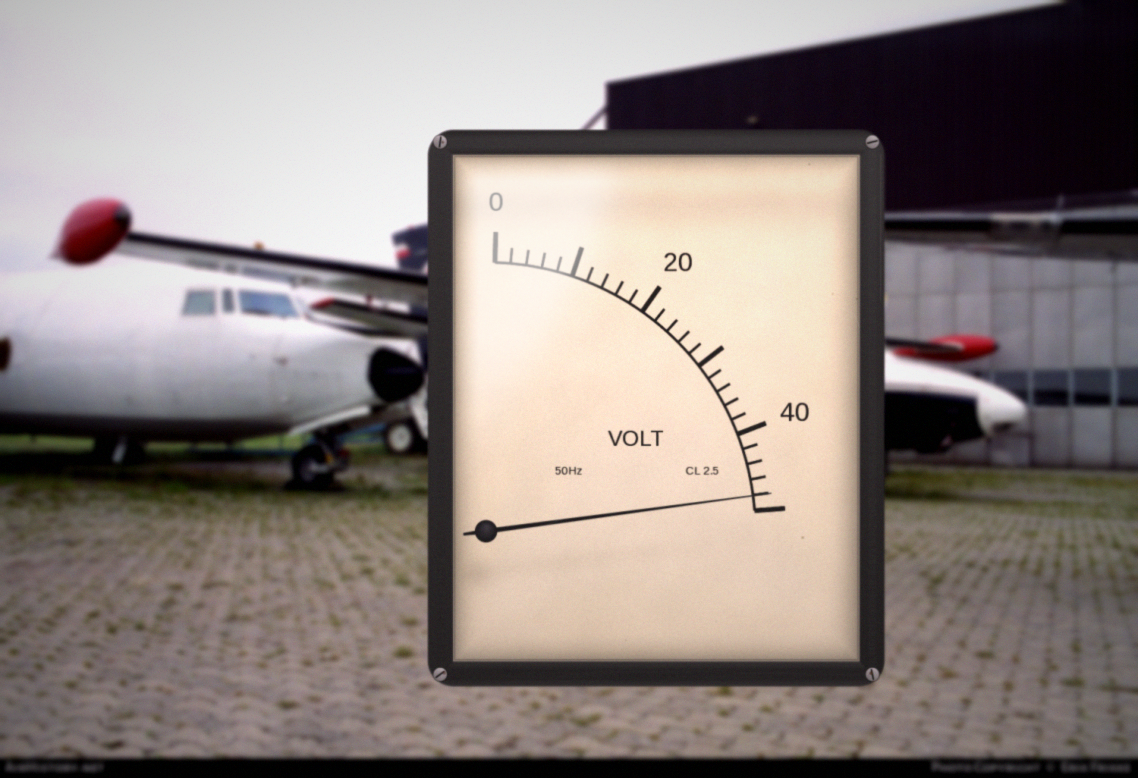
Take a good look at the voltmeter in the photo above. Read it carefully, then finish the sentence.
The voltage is 48 V
